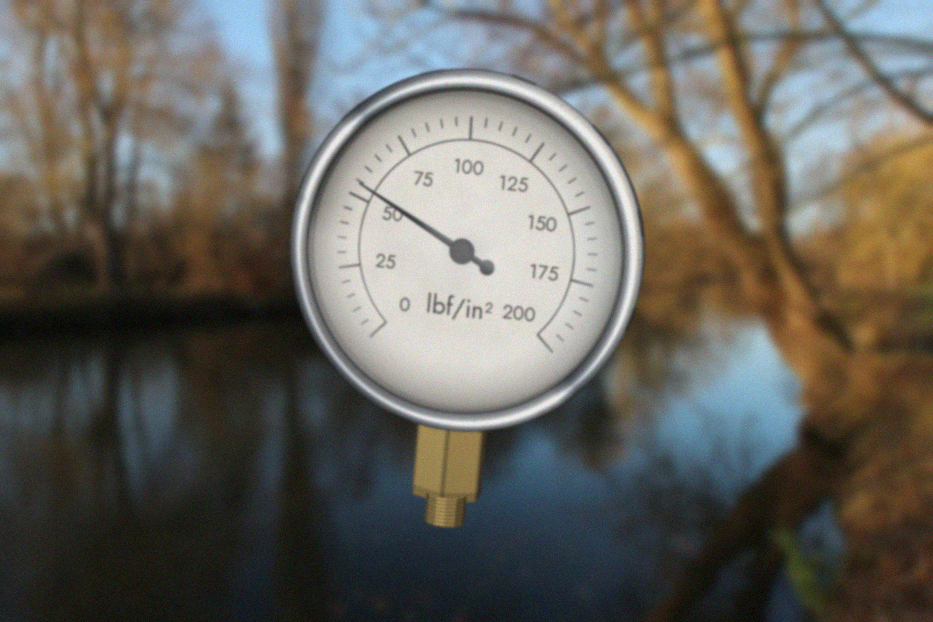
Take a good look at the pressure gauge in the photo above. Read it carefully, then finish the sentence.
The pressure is 55 psi
